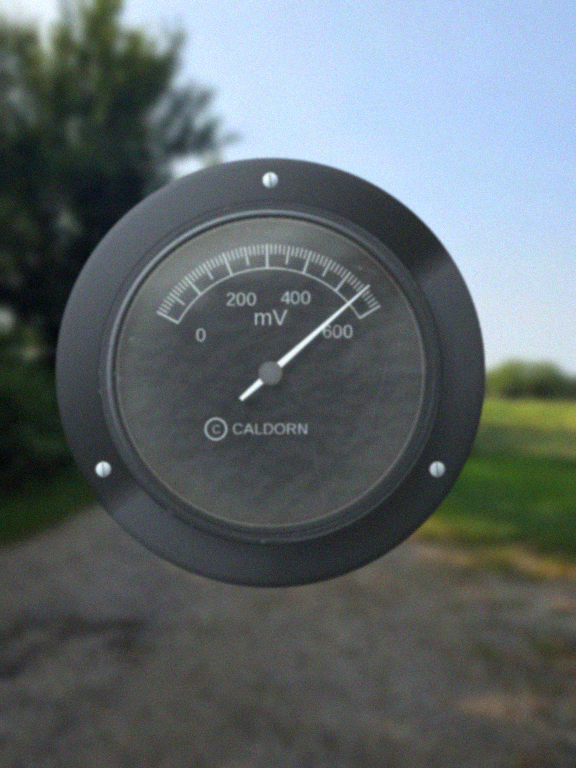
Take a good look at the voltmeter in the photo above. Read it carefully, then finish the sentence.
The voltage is 550 mV
